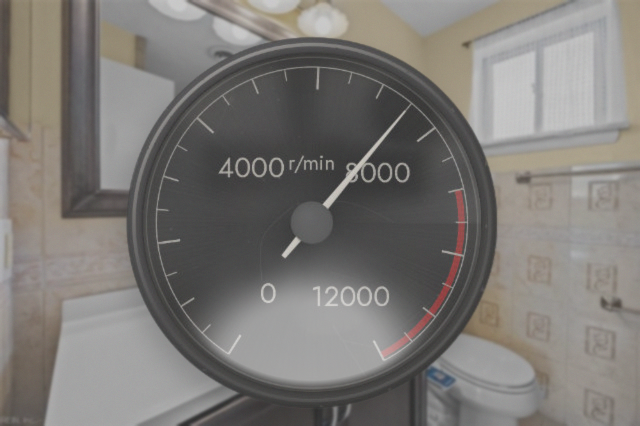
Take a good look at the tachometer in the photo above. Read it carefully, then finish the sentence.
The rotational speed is 7500 rpm
